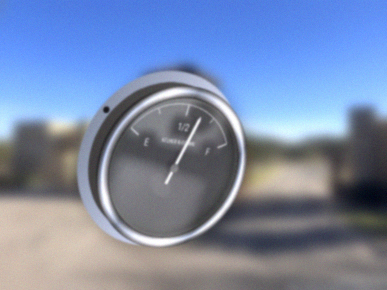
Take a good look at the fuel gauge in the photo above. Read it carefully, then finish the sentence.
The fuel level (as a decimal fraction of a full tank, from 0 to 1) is 0.625
